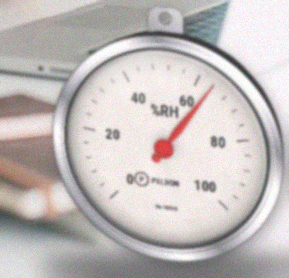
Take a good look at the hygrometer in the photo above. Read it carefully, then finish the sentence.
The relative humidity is 64 %
